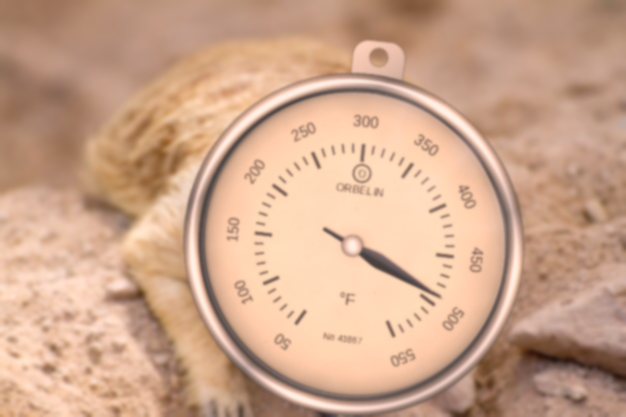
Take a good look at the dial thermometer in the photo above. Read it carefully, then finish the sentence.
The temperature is 490 °F
